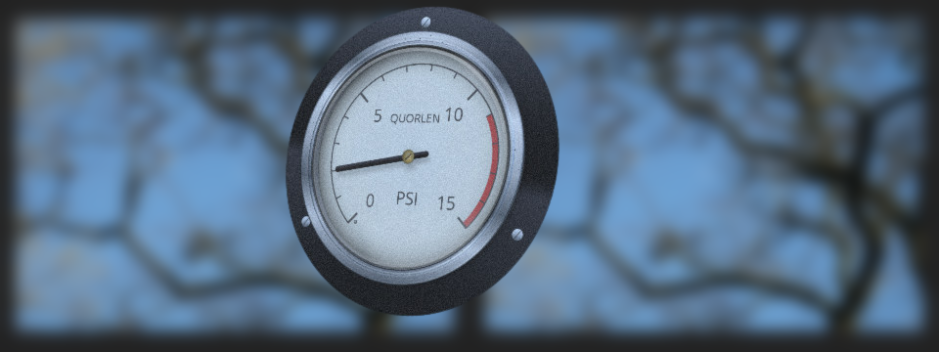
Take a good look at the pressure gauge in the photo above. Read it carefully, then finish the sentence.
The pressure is 2 psi
